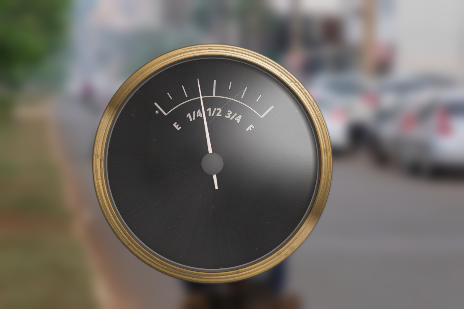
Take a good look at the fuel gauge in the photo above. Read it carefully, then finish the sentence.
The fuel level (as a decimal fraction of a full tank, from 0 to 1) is 0.375
